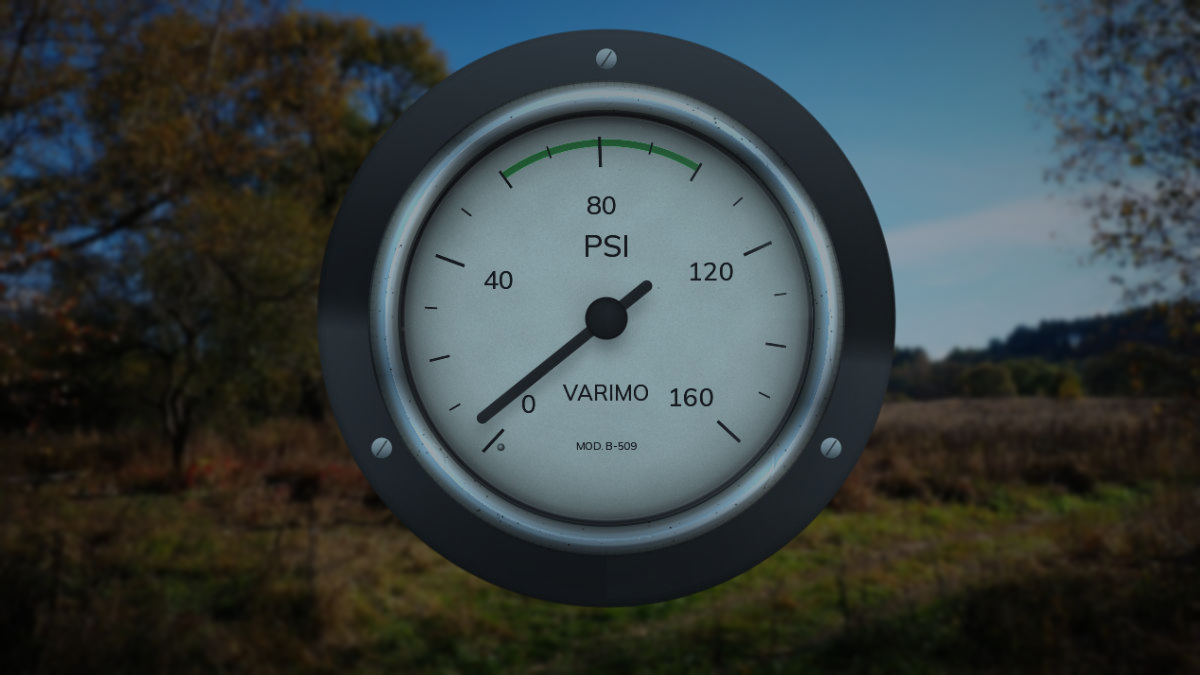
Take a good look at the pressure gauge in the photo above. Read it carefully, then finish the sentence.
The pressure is 5 psi
